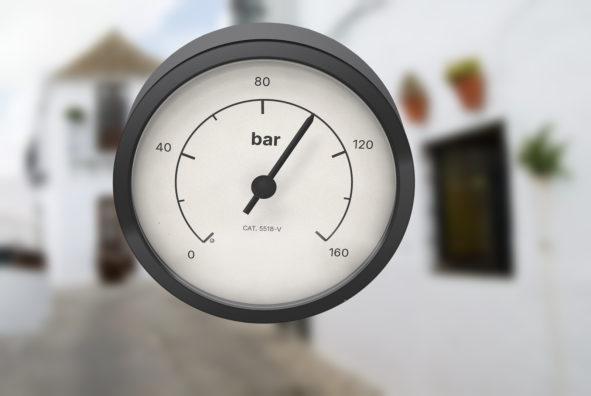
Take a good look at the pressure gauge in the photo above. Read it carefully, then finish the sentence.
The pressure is 100 bar
